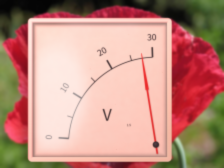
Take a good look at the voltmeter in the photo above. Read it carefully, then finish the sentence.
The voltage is 27.5 V
